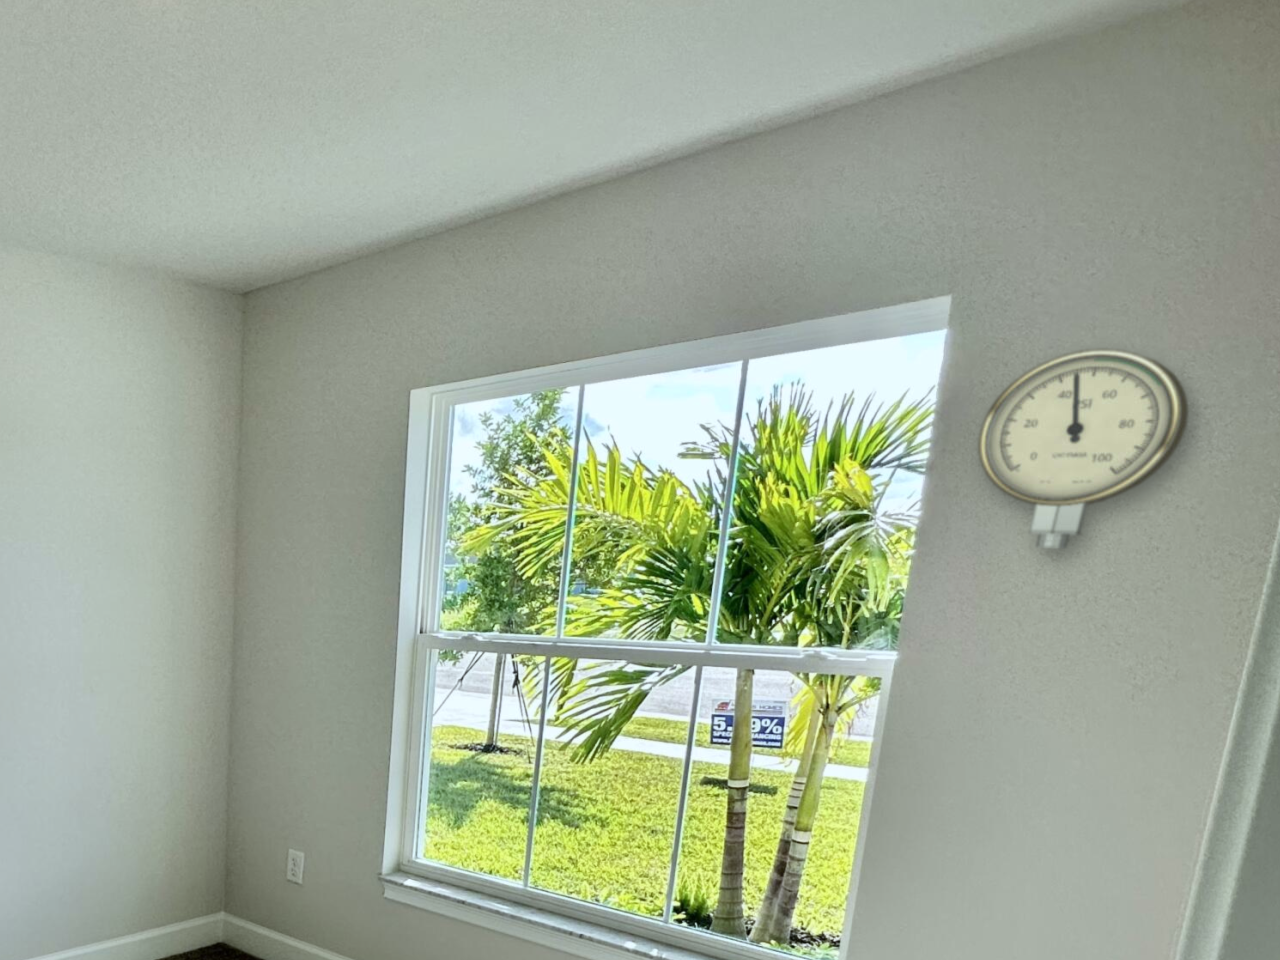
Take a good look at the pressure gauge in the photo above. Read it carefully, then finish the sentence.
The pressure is 45 psi
